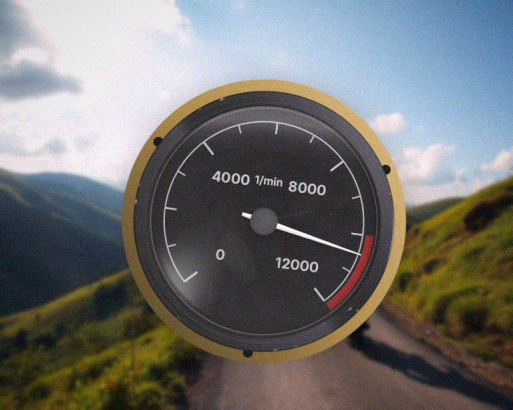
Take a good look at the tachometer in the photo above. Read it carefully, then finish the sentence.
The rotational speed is 10500 rpm
